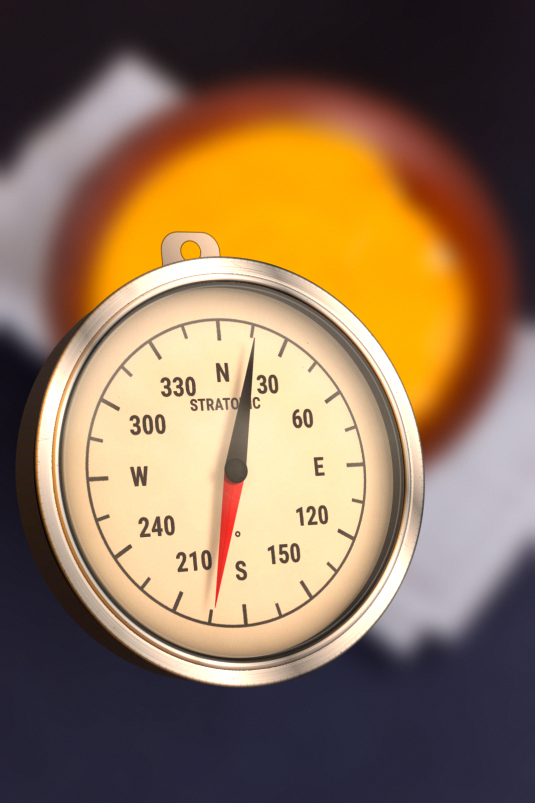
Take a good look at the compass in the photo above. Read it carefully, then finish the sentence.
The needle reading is 195 °
